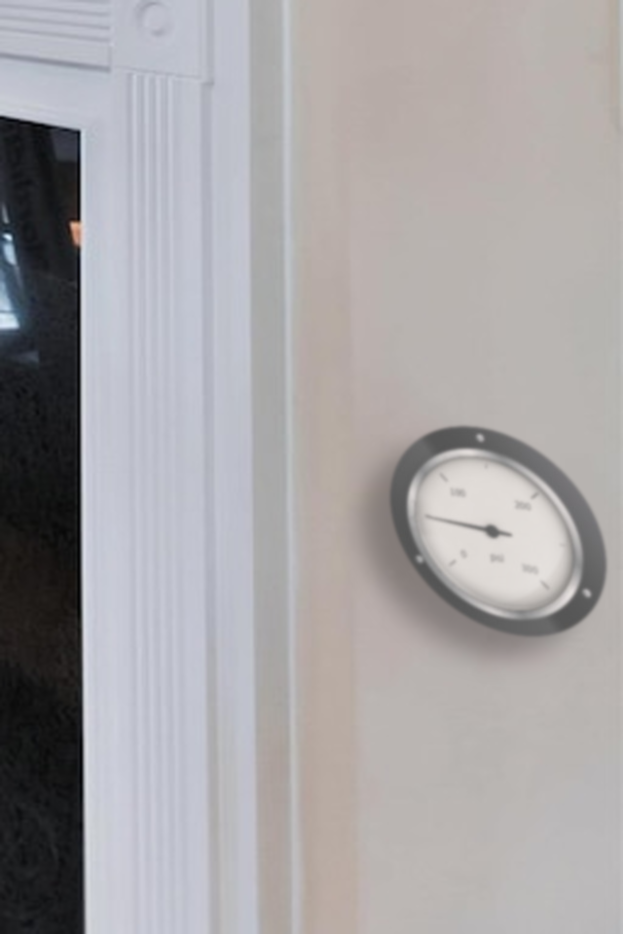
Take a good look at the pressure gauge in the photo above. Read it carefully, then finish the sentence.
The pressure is 50 psi
